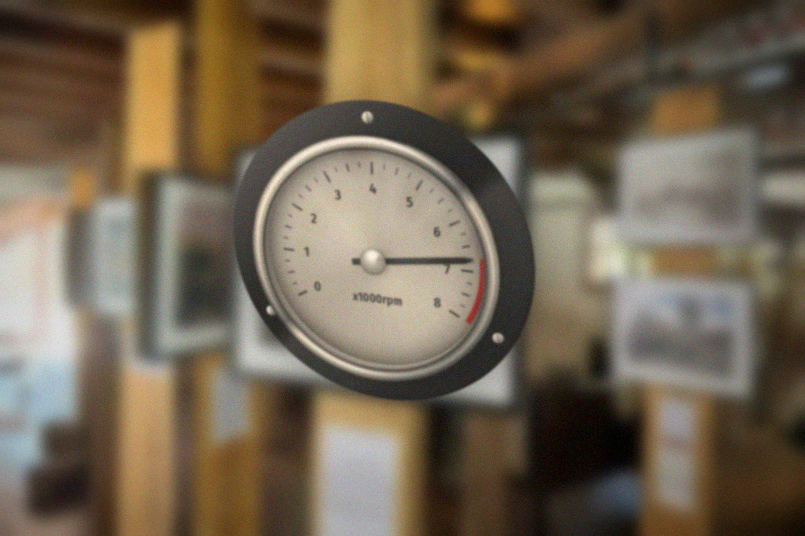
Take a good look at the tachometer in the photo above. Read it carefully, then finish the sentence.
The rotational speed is 6750 rpm
